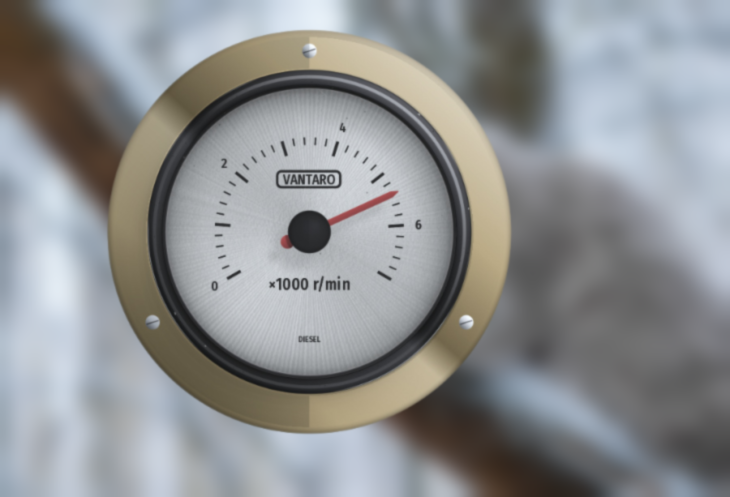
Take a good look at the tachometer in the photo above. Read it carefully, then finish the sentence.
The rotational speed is 5400 rpm
